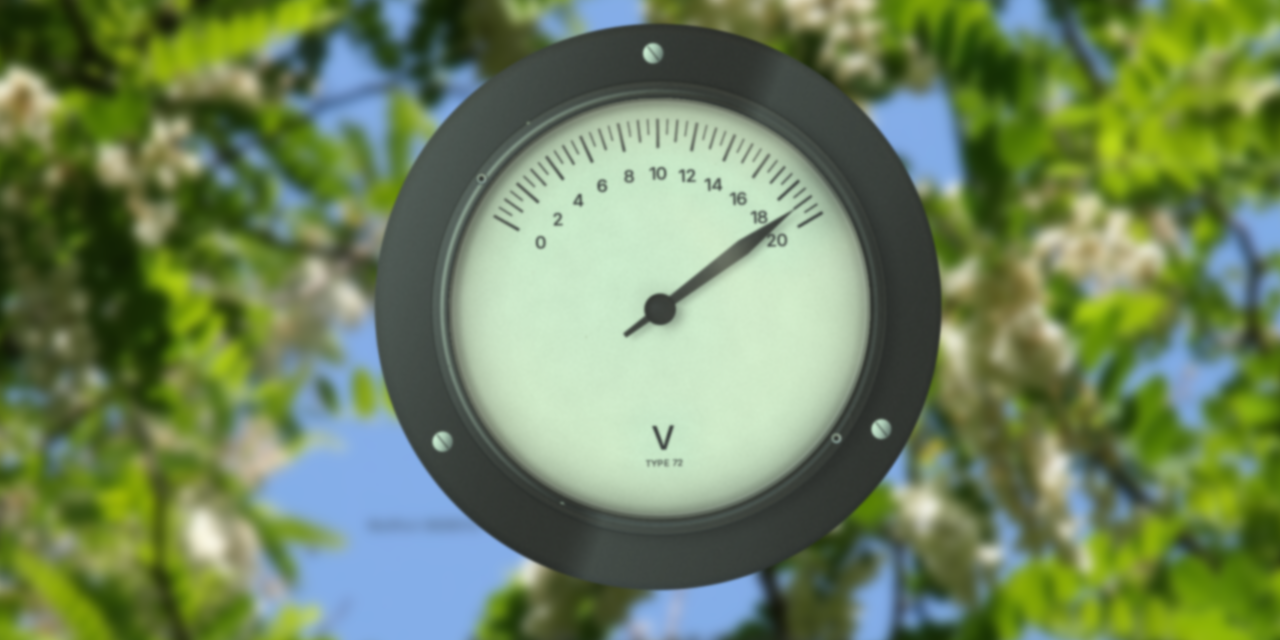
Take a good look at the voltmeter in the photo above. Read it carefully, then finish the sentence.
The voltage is 19 V
